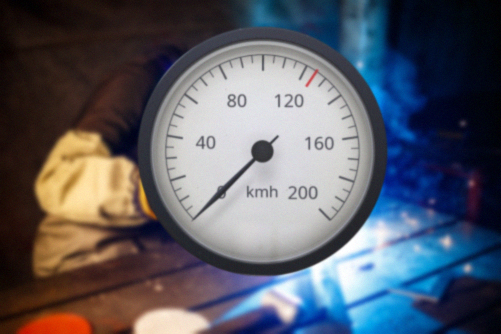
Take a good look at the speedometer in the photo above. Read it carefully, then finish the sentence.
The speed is 0 km/h
